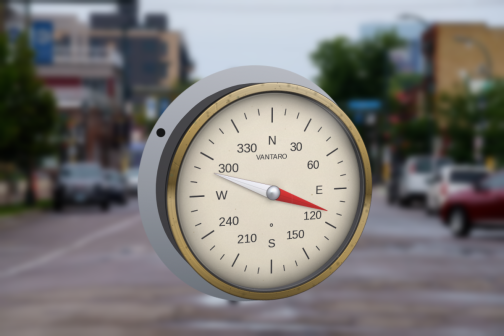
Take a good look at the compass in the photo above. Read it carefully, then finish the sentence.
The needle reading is 110 °
